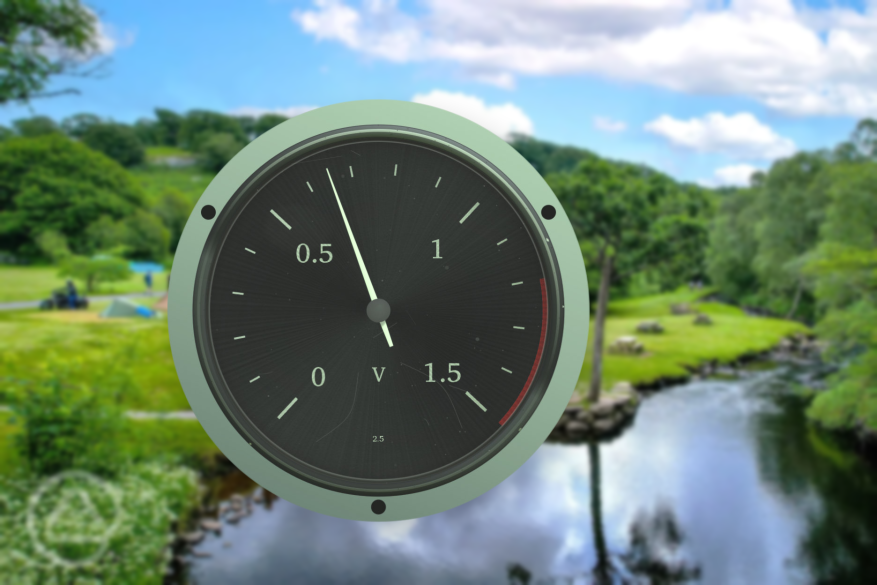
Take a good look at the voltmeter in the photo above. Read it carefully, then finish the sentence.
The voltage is 0.65 V
